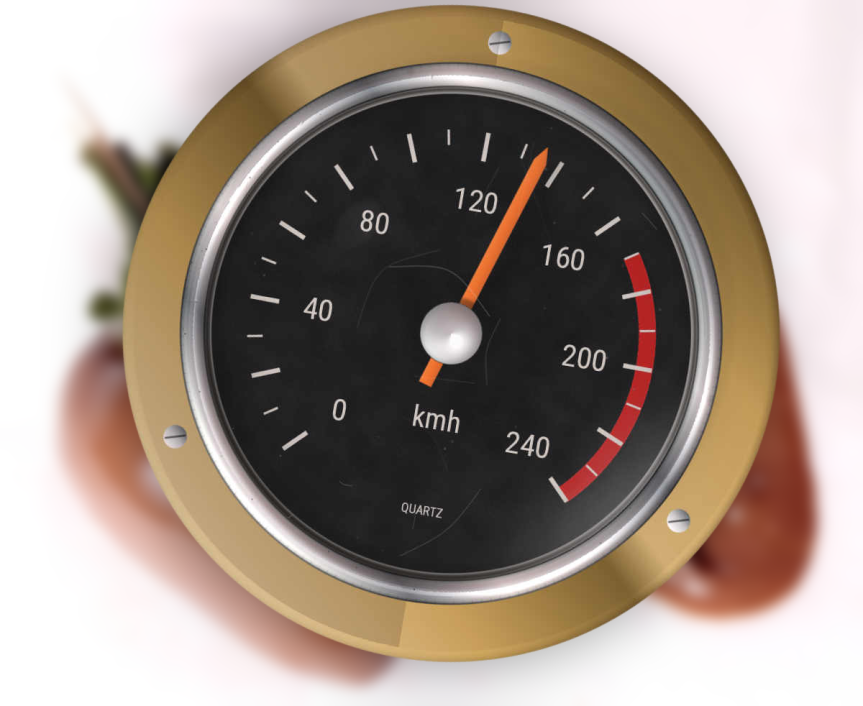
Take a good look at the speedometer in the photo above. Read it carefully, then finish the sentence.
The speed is 135 km/h
